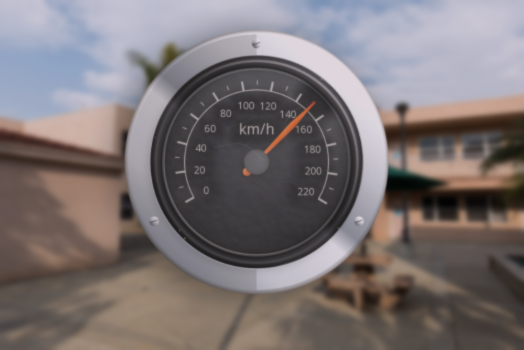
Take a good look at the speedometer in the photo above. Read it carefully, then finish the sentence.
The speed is 150 km/h
